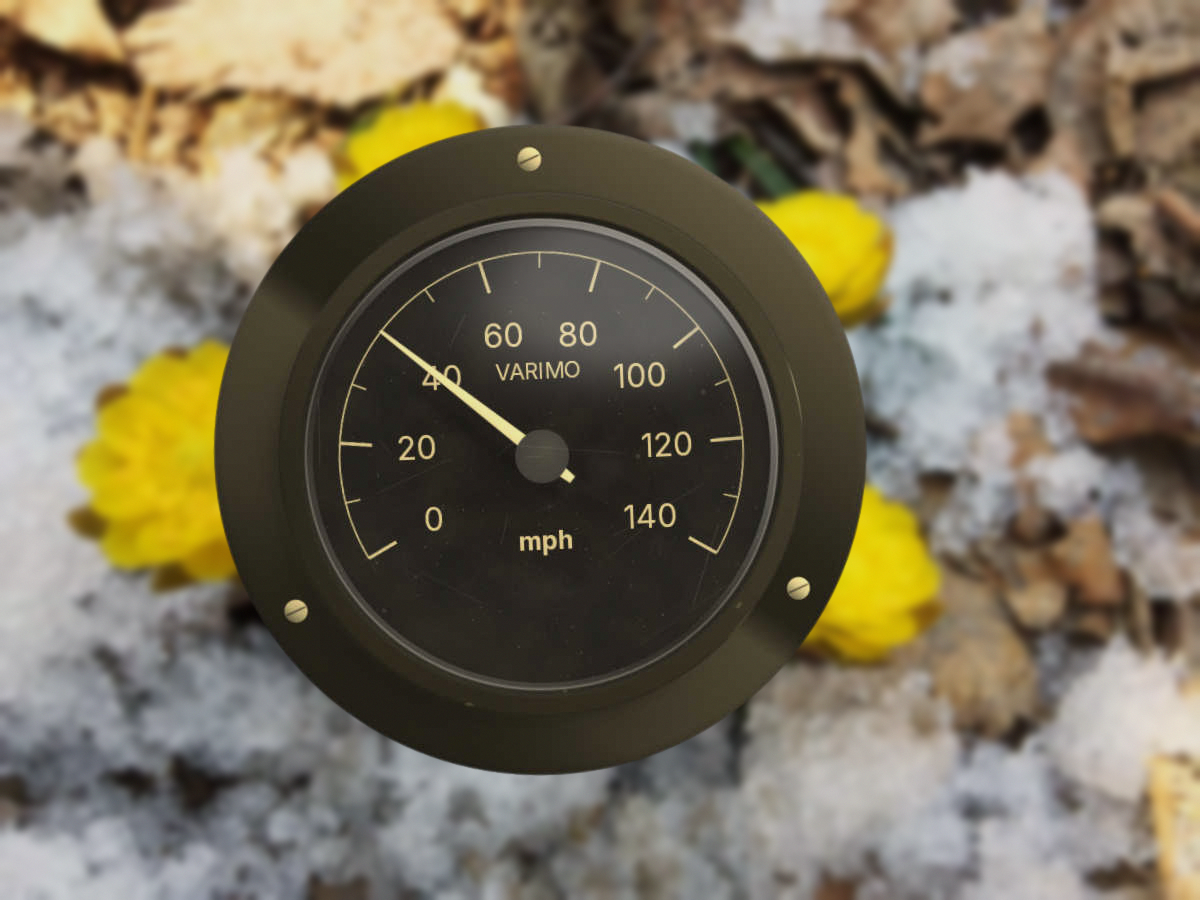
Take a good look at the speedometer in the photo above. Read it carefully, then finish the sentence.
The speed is 40 mph
